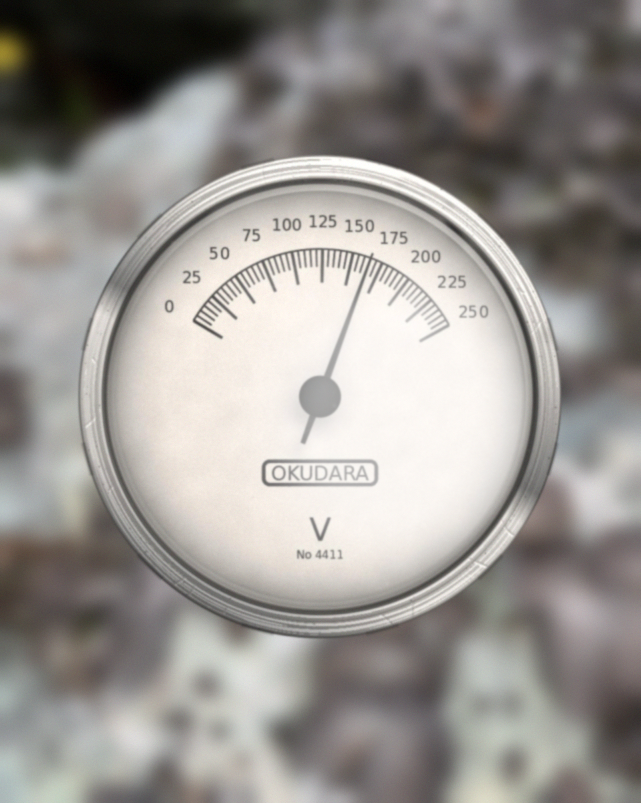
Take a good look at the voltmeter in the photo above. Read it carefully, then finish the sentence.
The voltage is 165 V
